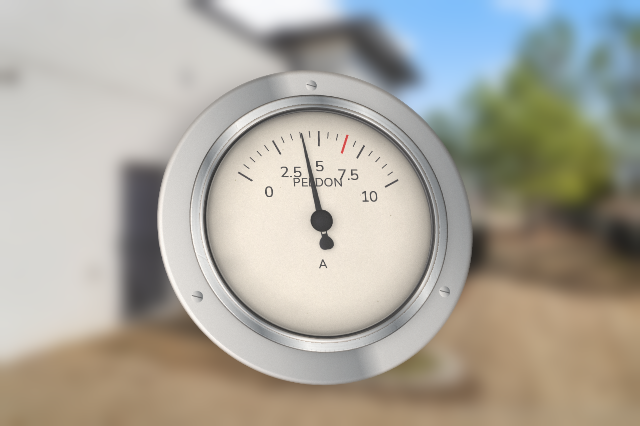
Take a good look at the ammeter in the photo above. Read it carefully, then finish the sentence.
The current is 4 A
